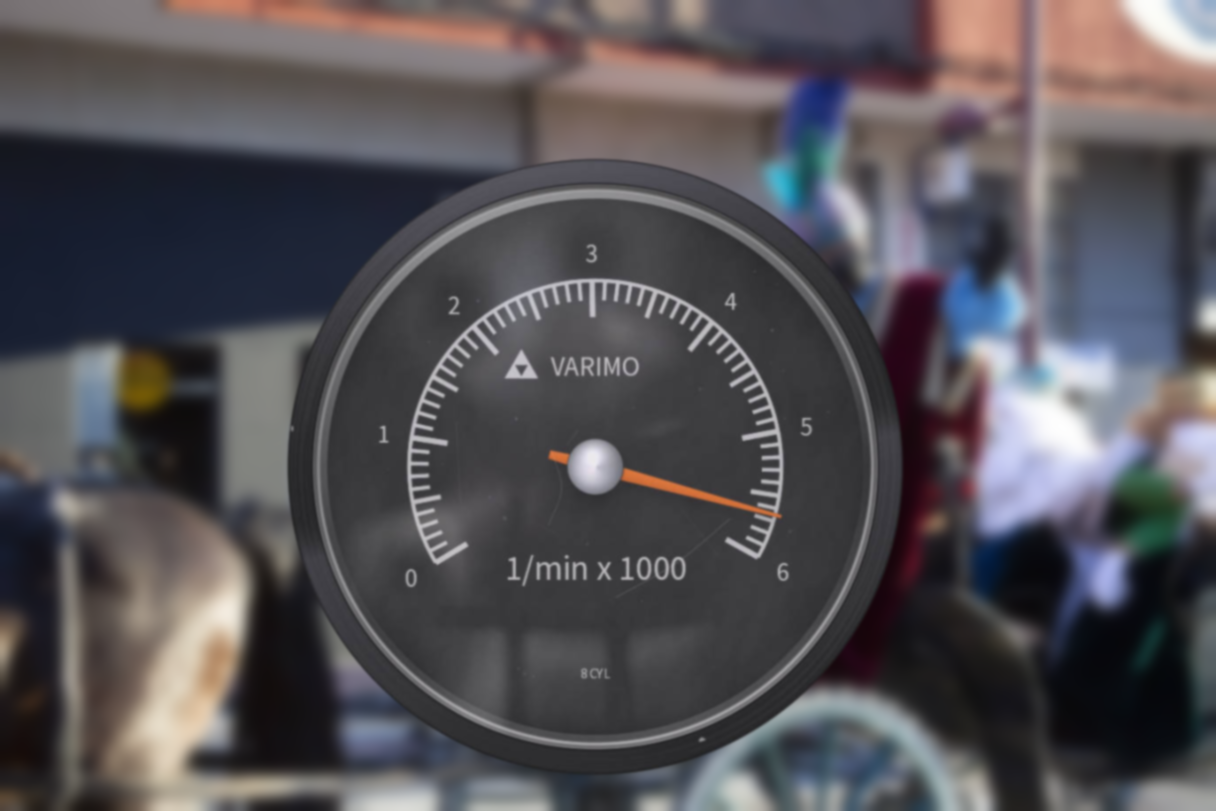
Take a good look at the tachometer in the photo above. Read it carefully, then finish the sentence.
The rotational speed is 5650 rpm
